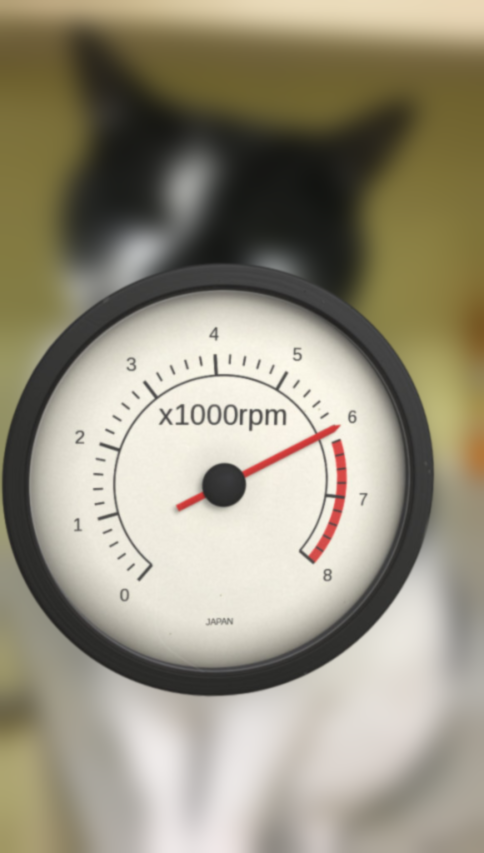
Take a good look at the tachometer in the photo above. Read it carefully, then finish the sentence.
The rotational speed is 6000 rpm
